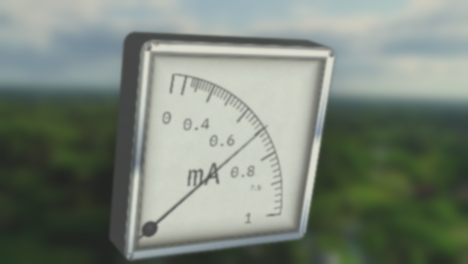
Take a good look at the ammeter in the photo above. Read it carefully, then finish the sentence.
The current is 0.7 mA
